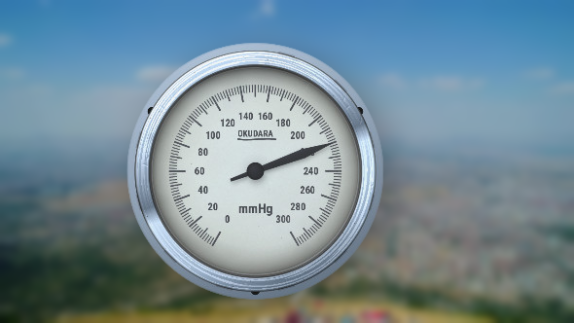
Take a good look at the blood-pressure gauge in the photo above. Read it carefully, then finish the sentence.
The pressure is 220 mmHg
